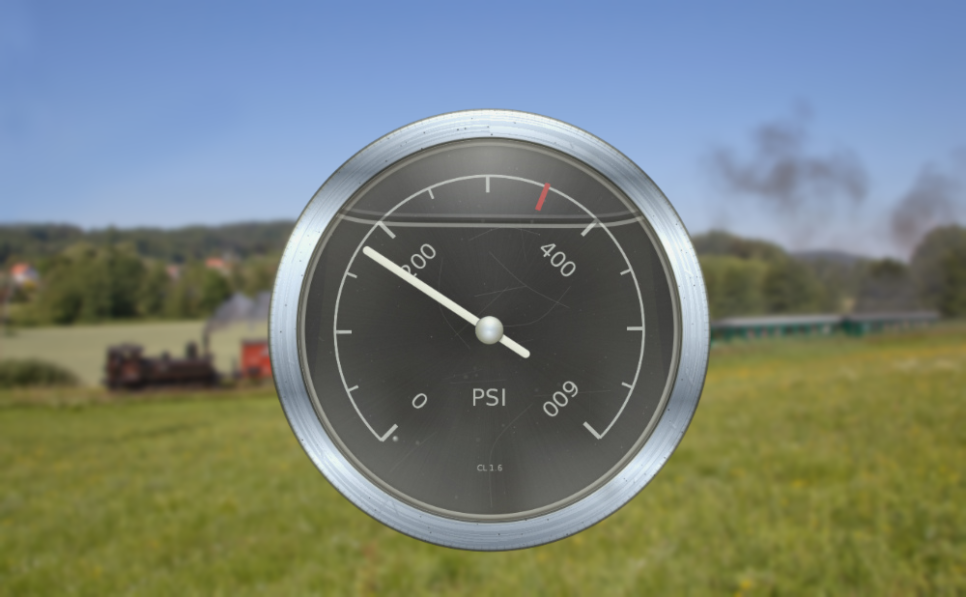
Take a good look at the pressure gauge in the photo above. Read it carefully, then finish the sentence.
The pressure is 175 psi
